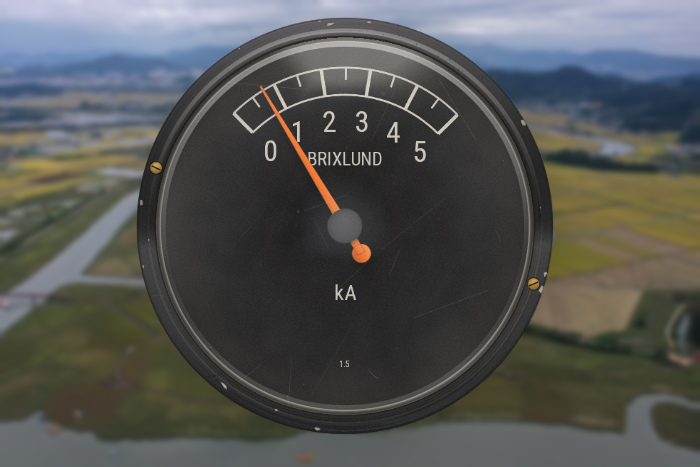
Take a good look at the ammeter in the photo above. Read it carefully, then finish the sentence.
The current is 0.75 kA
